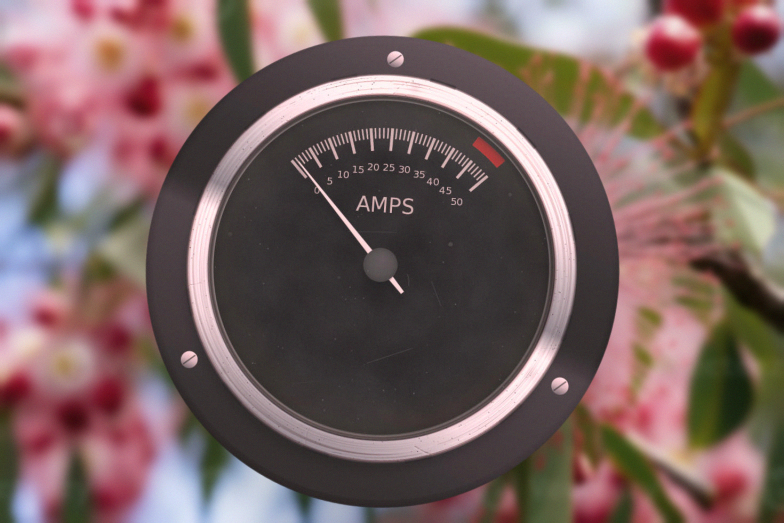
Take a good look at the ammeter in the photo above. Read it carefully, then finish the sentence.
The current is 1 A
